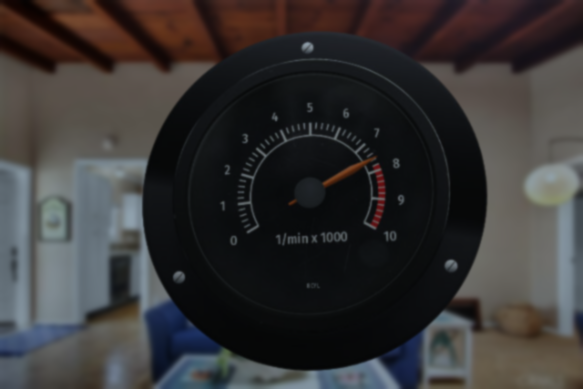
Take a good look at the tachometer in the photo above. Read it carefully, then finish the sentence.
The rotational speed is 7600 rpm
